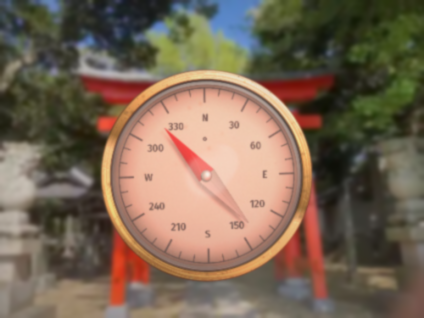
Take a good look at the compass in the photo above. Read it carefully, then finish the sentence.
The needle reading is 320 °
